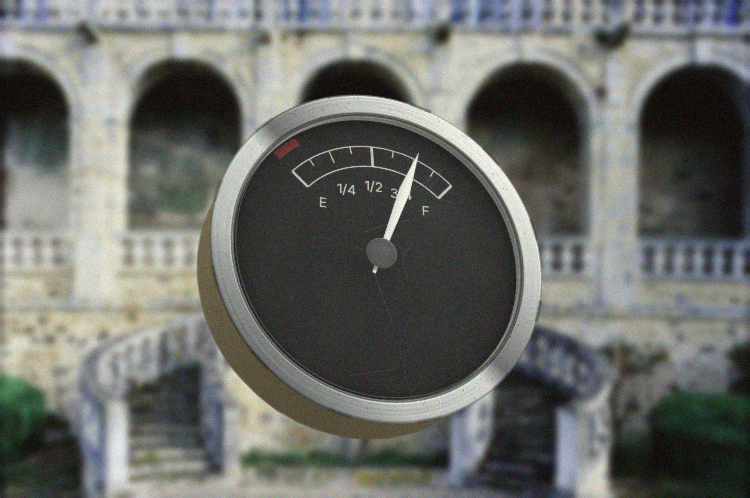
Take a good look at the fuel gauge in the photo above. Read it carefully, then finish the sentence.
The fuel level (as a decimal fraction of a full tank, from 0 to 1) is 0.75
